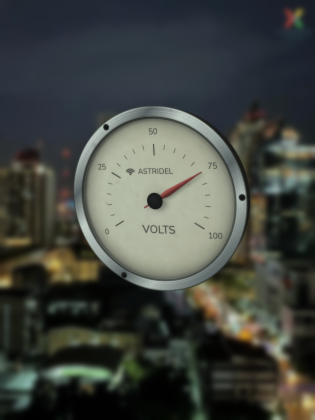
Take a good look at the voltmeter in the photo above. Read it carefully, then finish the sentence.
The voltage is 75 V
